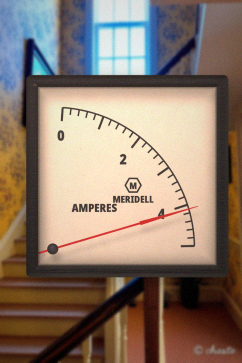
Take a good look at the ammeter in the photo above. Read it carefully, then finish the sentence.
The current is 4.1 A
